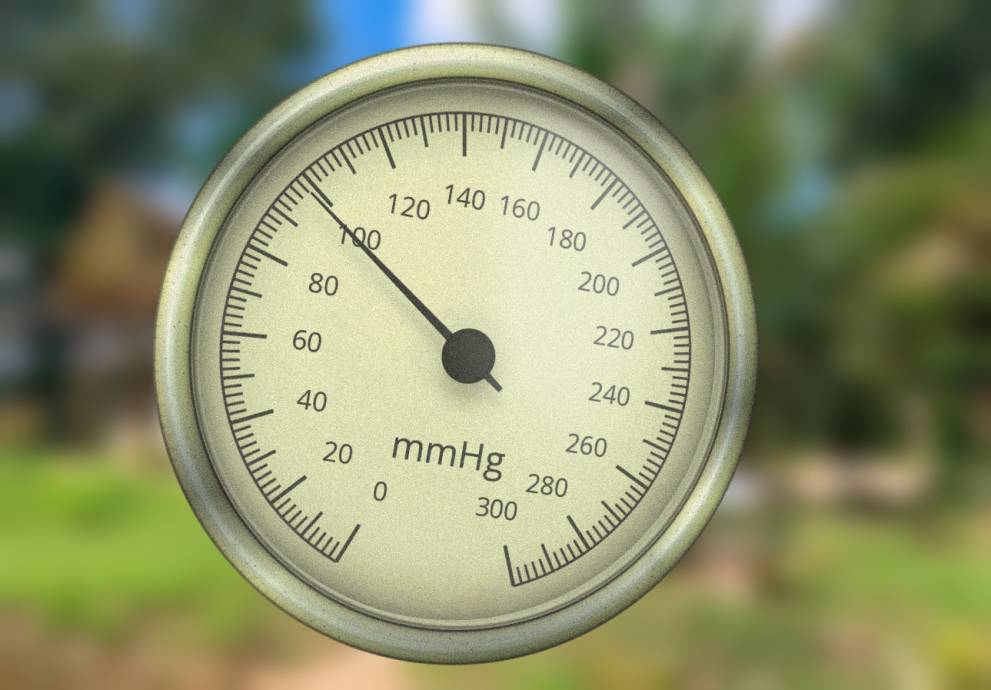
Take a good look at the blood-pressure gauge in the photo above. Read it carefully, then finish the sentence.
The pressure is 98 mmHg
